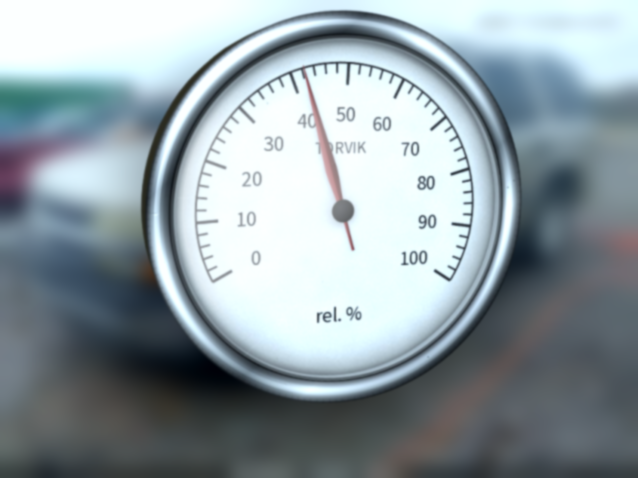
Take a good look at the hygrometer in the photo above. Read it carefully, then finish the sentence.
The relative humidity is 42 %
